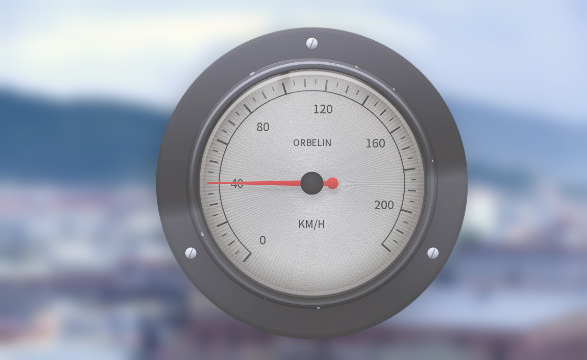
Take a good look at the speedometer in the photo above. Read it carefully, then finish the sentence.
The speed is 40 km/h
